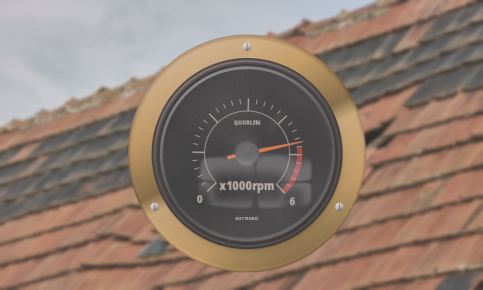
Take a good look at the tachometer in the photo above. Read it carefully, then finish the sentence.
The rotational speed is 4700 rpm
